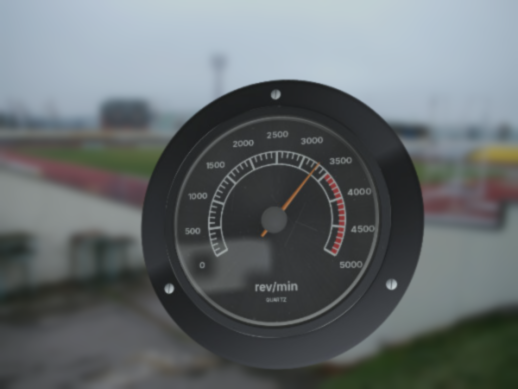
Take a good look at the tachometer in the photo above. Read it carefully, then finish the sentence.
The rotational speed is 3300 rpm
